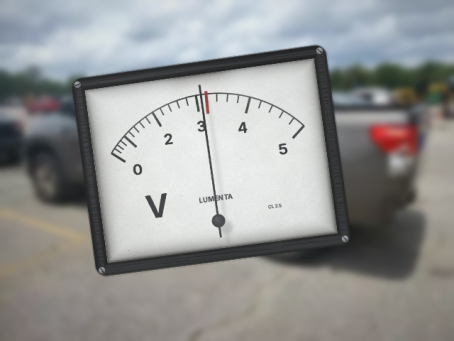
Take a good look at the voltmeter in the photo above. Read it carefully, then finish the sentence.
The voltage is 3.1 V
